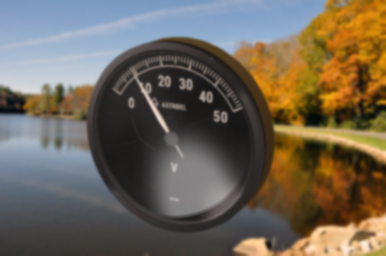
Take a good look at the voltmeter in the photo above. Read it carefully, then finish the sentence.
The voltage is 10 V
